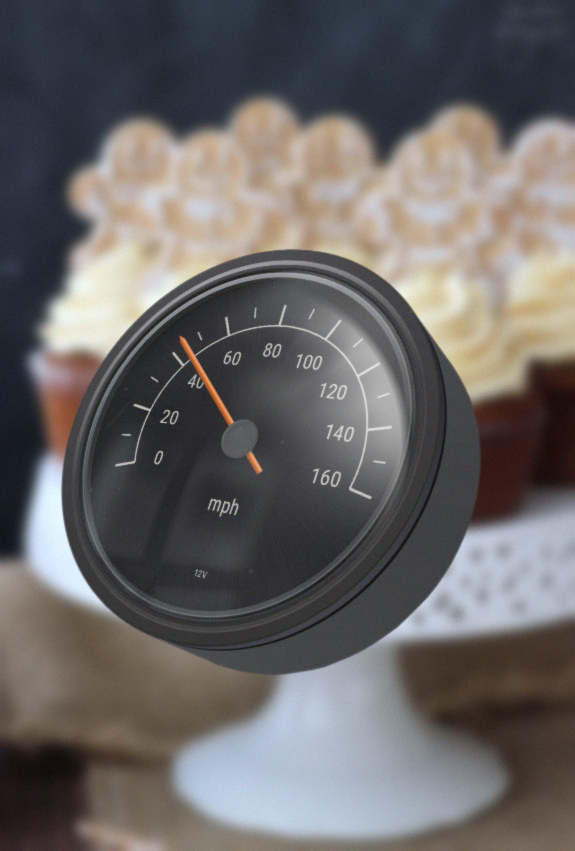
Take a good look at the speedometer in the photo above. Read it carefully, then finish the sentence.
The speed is 45 mph
